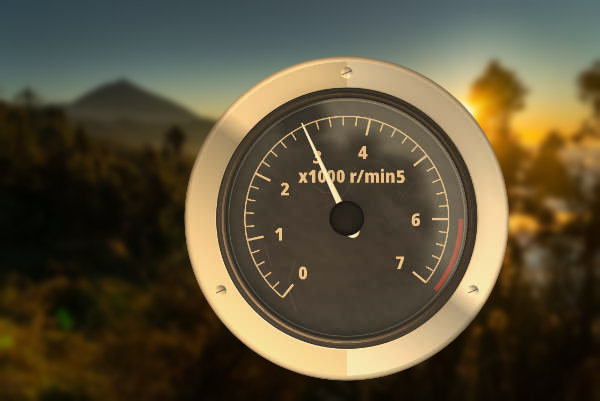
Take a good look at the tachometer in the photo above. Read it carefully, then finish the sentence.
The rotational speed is 3000 rpm
